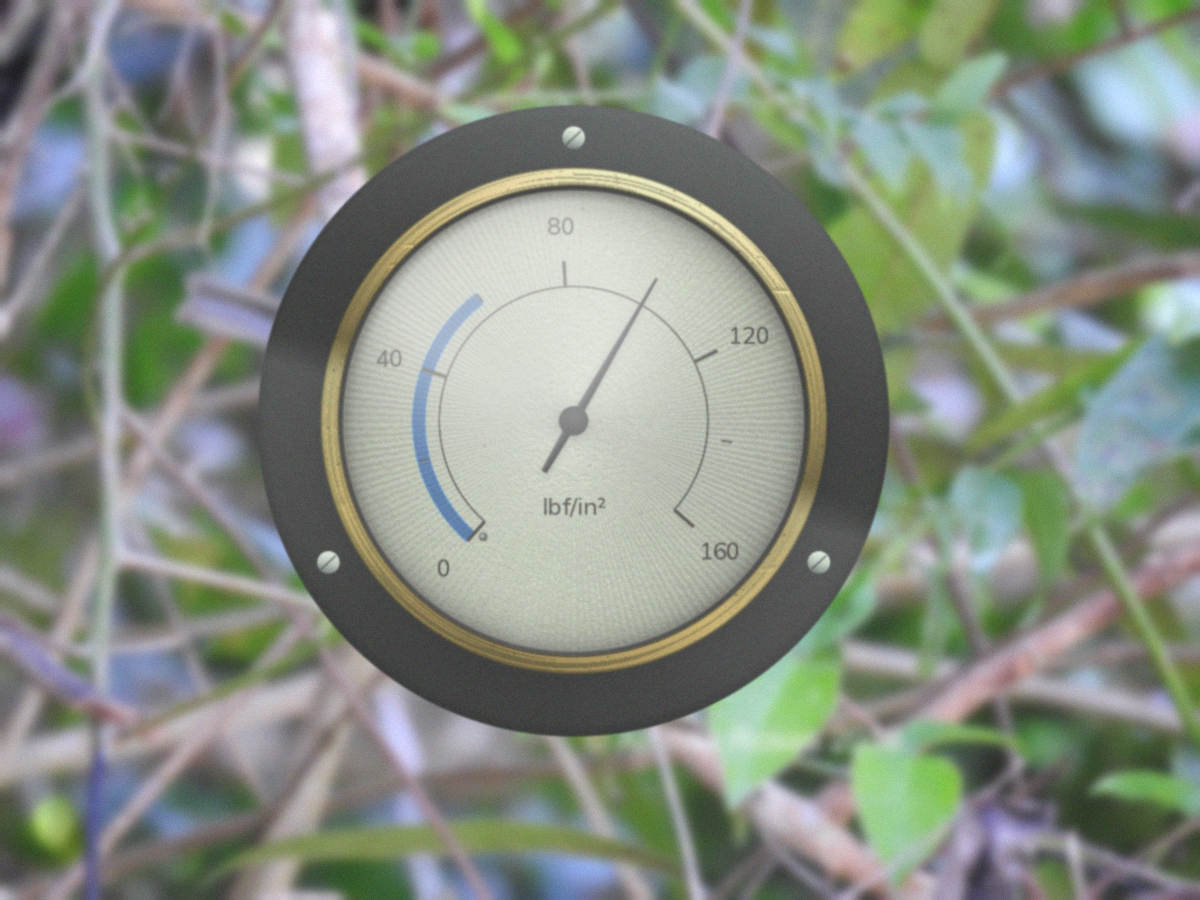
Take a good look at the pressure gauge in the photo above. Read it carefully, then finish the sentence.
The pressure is 100 psi
